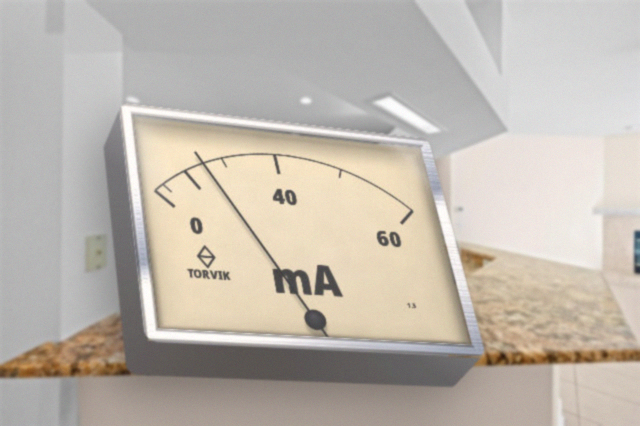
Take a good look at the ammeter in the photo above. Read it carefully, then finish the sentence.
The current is 25 mA
